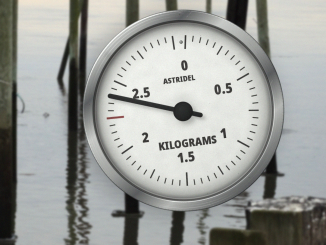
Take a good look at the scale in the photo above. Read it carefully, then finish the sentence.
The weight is 2.4 kg
